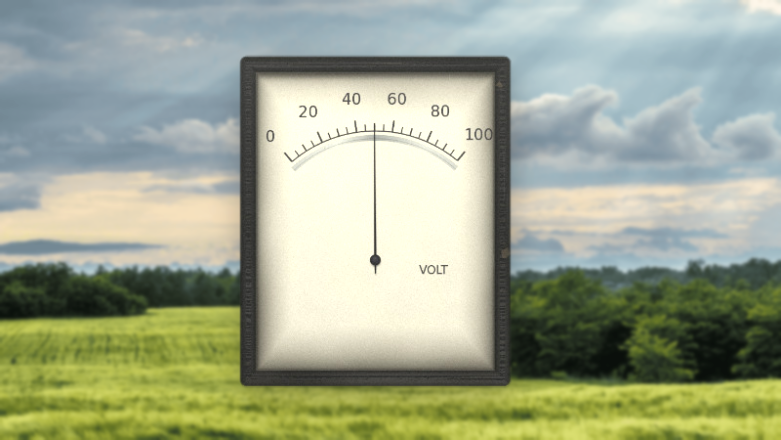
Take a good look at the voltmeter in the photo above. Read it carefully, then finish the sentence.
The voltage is 50 V
